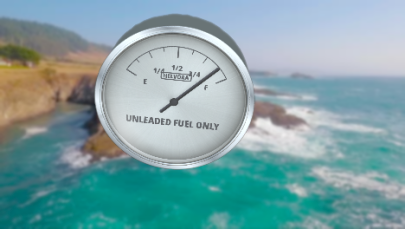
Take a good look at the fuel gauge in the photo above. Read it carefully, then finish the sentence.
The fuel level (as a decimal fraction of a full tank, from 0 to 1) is 0.875
